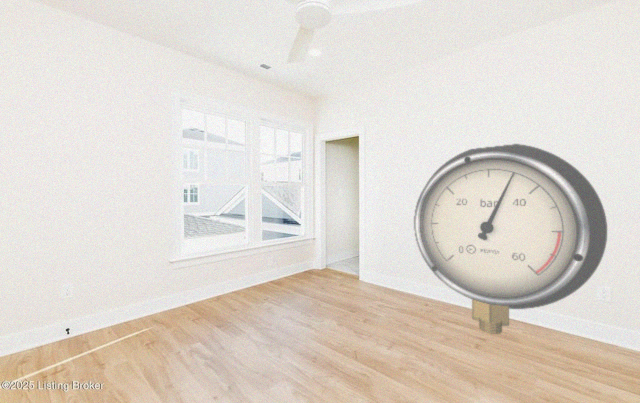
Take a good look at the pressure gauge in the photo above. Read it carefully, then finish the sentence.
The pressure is 35 bar
